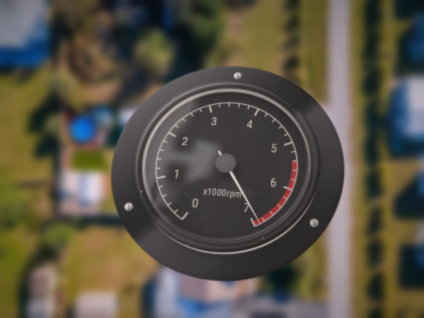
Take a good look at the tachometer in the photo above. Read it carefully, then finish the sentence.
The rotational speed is 6900 rpm
